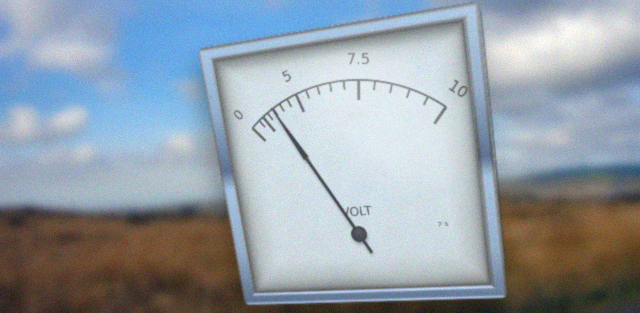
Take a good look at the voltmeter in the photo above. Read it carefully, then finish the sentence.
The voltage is 3.5 V
